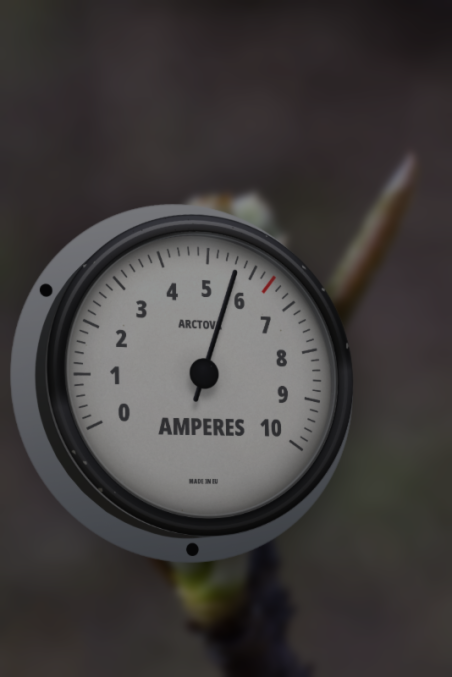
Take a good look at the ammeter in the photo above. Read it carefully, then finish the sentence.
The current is 5.6 A
